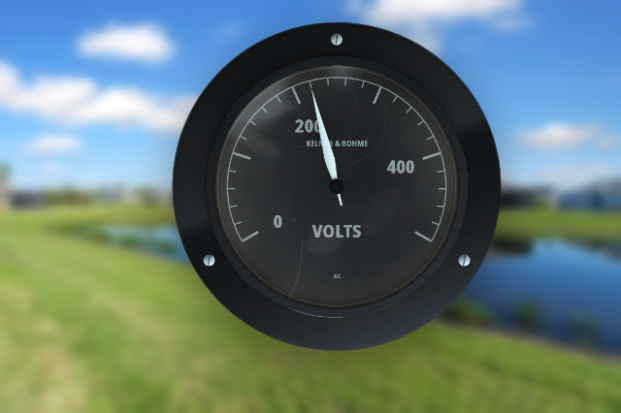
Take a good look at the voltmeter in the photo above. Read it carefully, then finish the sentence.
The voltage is 220 V
